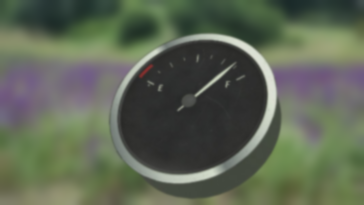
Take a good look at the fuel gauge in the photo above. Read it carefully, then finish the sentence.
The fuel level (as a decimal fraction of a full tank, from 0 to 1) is 0.875
